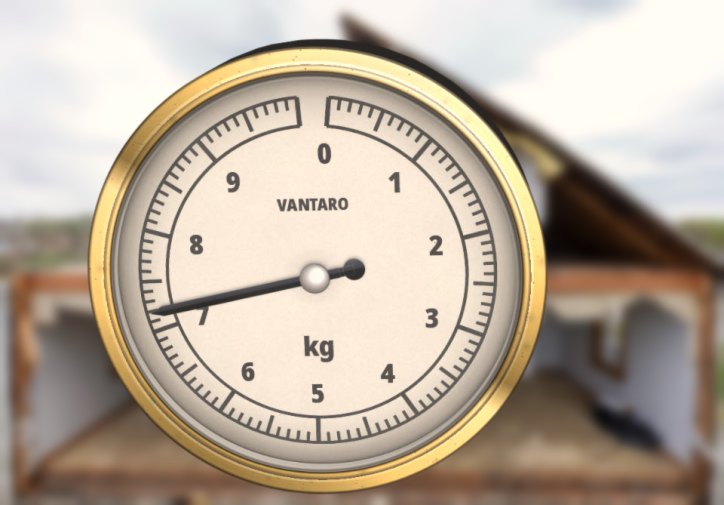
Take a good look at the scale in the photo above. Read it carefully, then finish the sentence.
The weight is 7.2 kg
